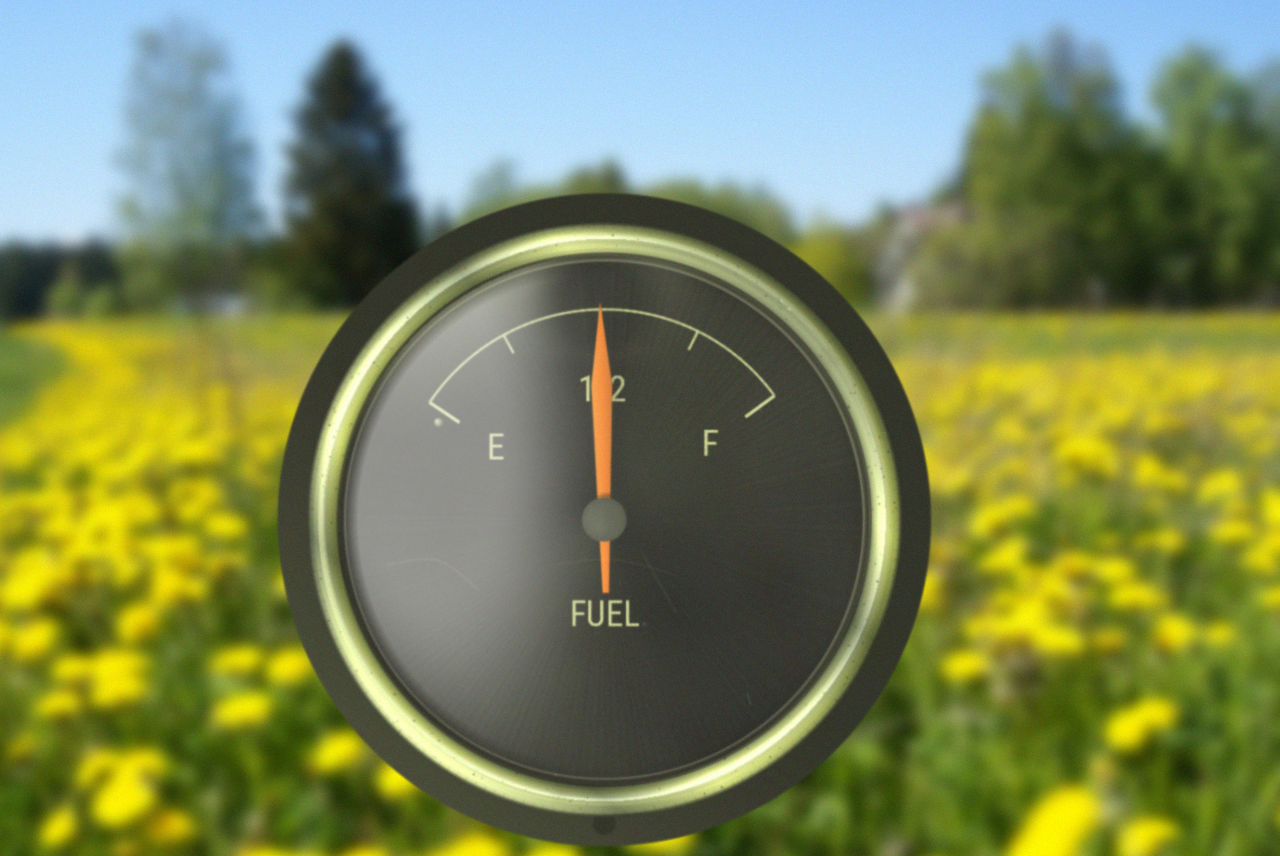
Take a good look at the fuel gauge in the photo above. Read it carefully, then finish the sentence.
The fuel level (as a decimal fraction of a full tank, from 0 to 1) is 0.5
